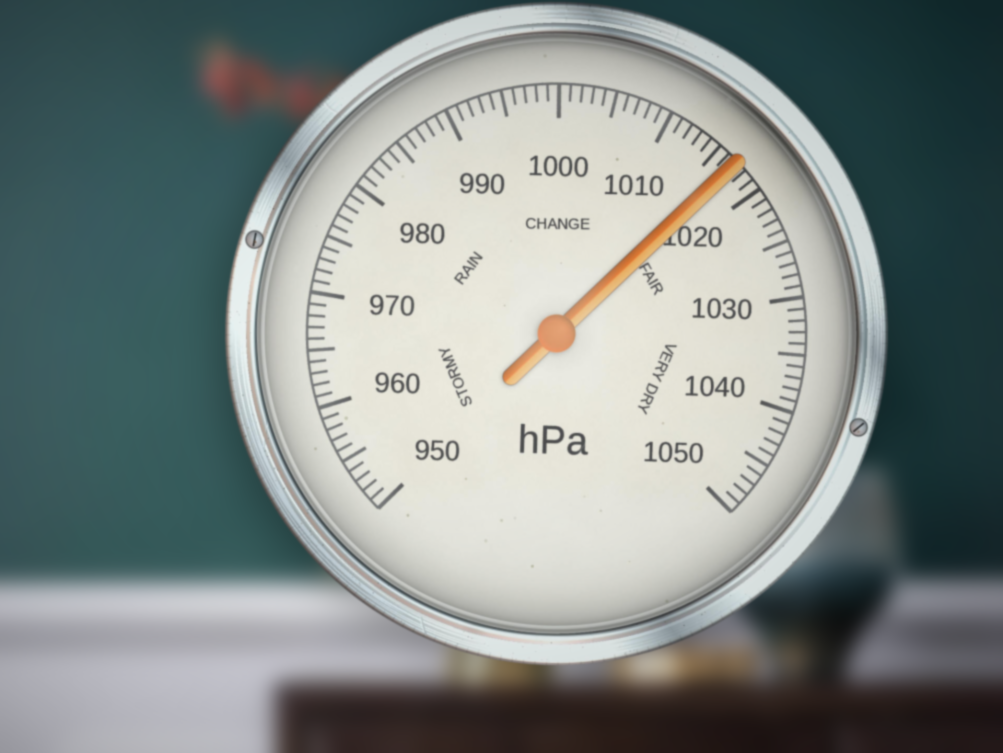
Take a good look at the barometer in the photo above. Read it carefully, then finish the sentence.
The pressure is 1017 hPa
